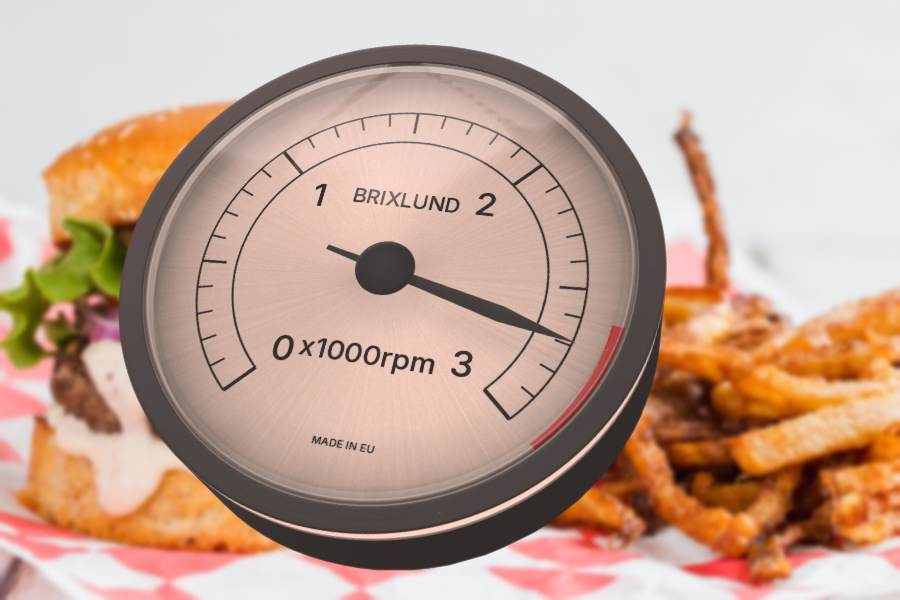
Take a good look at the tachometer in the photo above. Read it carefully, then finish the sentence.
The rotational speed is 2700 rpm
